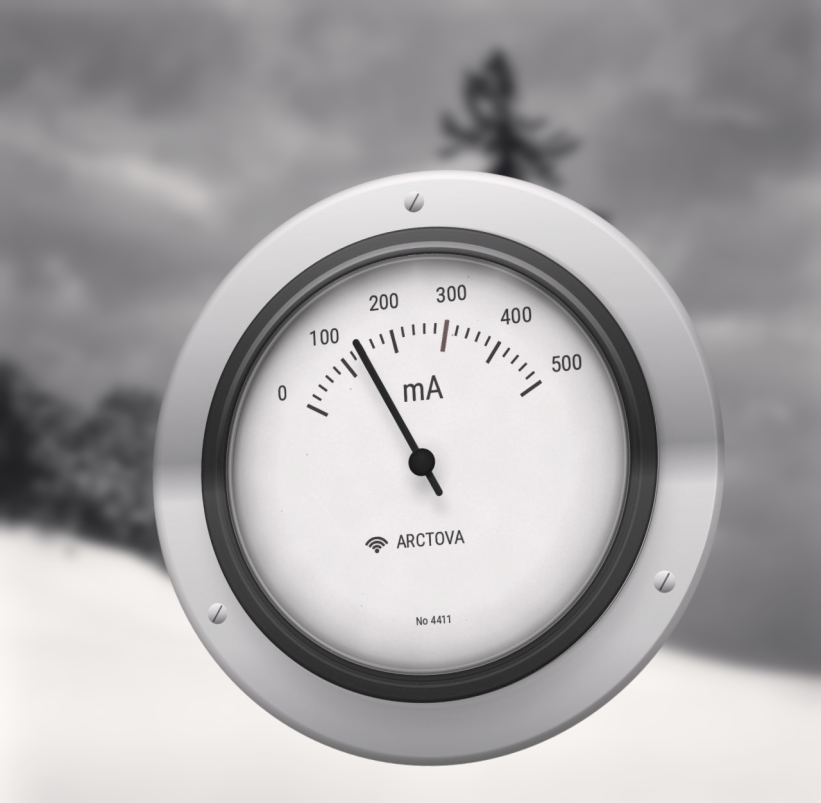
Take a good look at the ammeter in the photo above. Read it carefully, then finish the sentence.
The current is 140 mA
